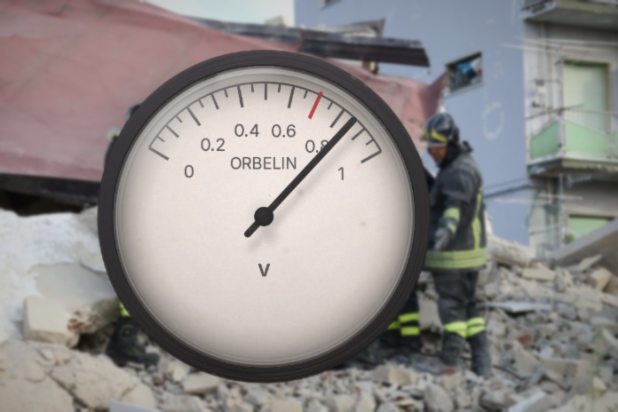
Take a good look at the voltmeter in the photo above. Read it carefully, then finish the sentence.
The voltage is 0.85 V
